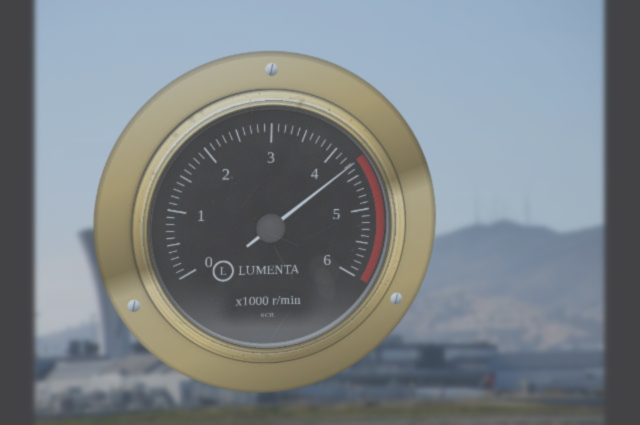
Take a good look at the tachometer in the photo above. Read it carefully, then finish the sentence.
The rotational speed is 4300 rpm
